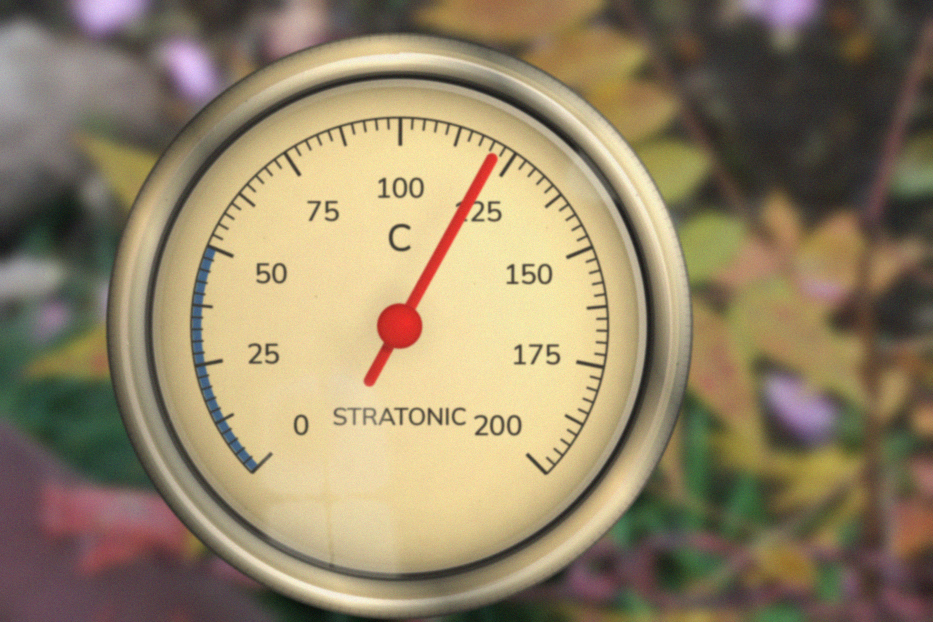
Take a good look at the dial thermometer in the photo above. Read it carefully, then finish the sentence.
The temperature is 121.25 °C
